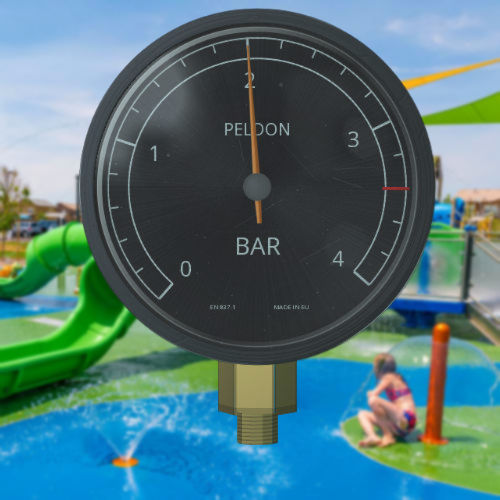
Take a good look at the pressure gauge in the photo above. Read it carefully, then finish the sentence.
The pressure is 2 bar
